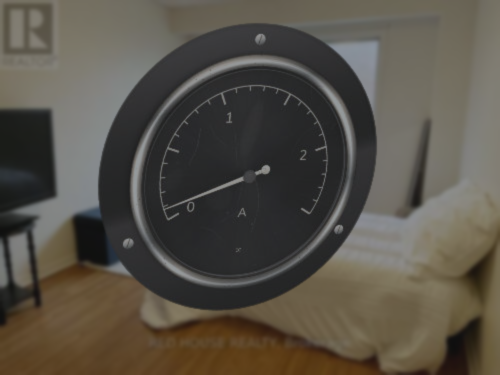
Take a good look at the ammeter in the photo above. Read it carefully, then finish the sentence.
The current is 0.1 A
